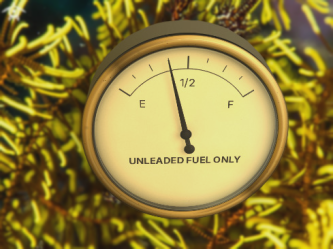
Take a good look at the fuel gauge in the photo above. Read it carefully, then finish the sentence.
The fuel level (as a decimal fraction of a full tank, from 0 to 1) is 0.375
